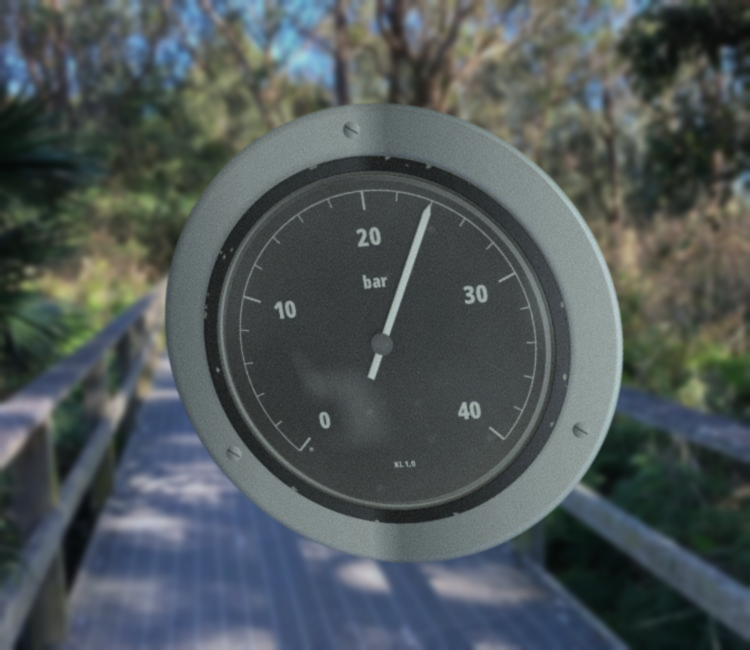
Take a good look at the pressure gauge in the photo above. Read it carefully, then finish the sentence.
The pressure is 24 bar
